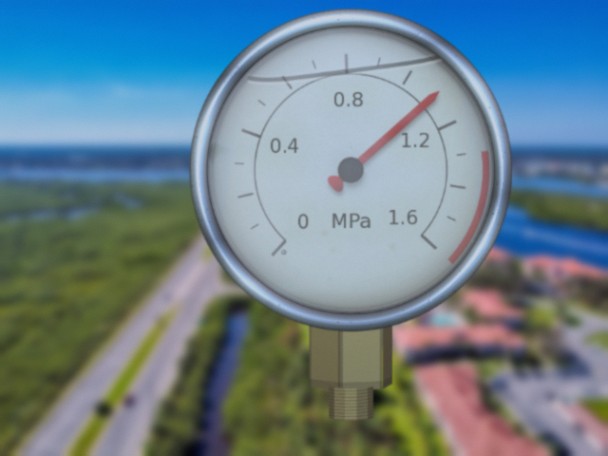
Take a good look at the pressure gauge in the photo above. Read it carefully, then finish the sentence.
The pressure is 1.1 MPa
